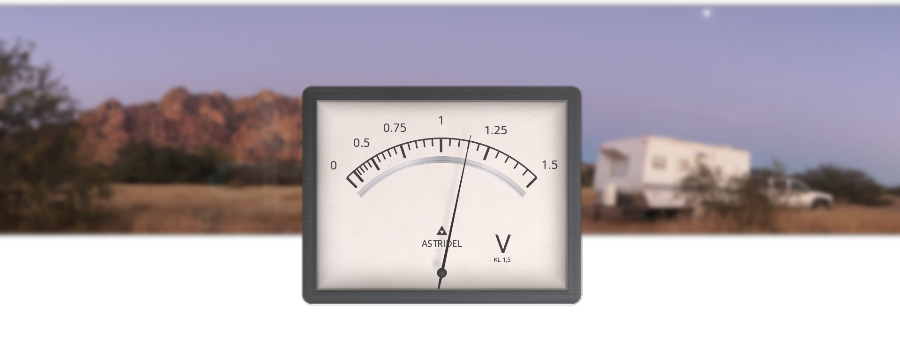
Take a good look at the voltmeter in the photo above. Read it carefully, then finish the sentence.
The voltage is 1.15 V
